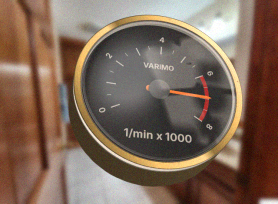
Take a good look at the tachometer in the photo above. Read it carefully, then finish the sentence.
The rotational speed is 7000 rpm
